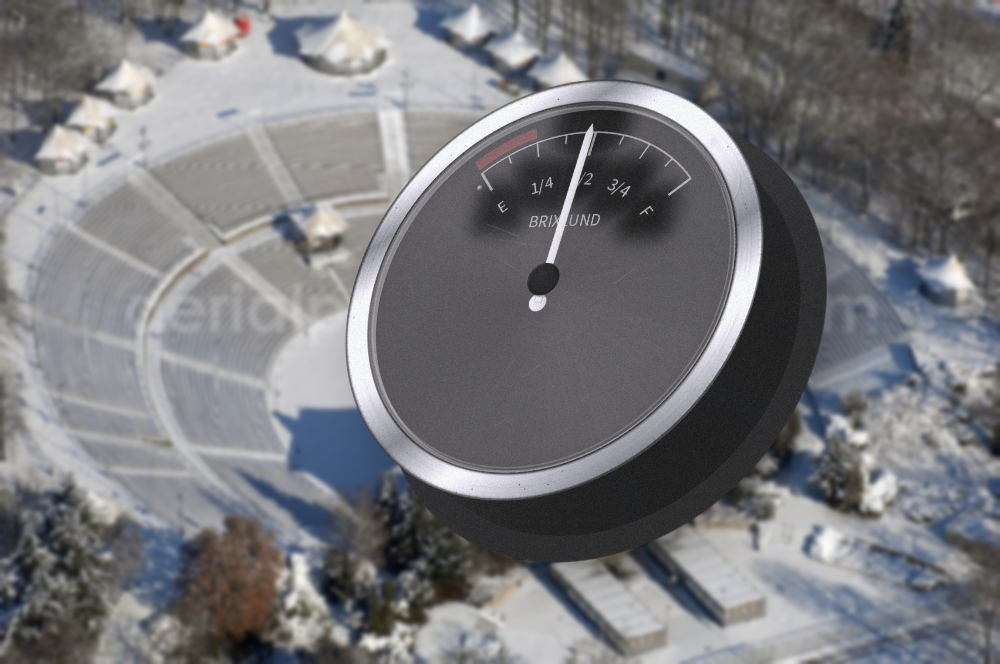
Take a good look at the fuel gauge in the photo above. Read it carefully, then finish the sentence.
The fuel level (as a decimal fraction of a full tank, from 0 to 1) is 0.5
